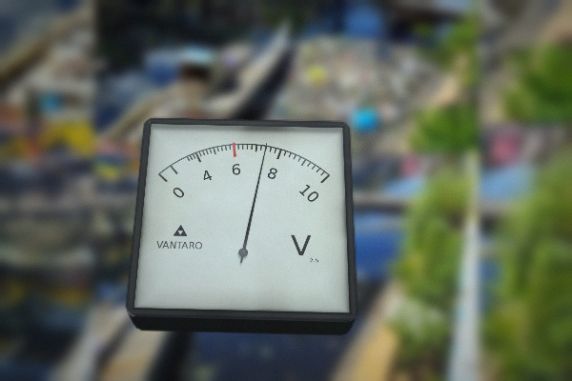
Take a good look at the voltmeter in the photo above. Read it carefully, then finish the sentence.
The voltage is 7.4 V
